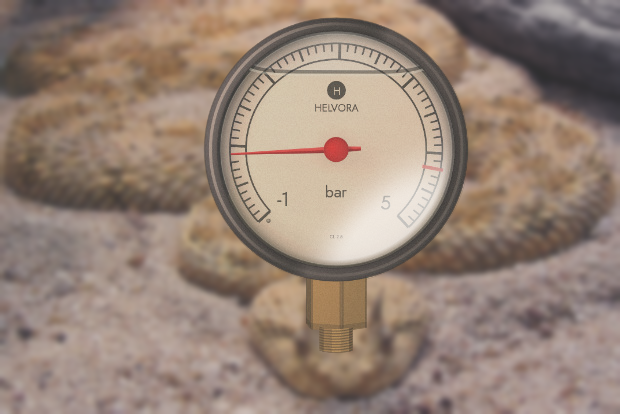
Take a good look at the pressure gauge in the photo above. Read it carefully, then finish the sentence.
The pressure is -0.1 bar
